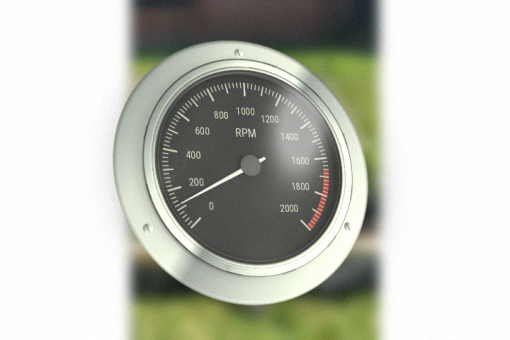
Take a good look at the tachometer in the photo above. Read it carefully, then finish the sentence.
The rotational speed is 120 rpm
